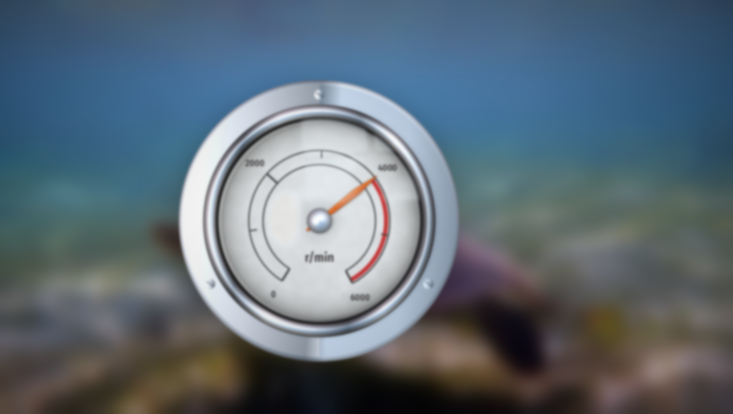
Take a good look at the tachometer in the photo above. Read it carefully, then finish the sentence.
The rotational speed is 4000 rpm
